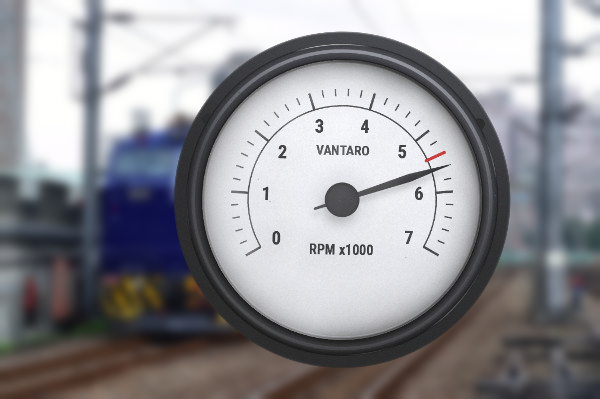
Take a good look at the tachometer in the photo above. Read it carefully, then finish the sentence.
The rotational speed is 5600 rpm
